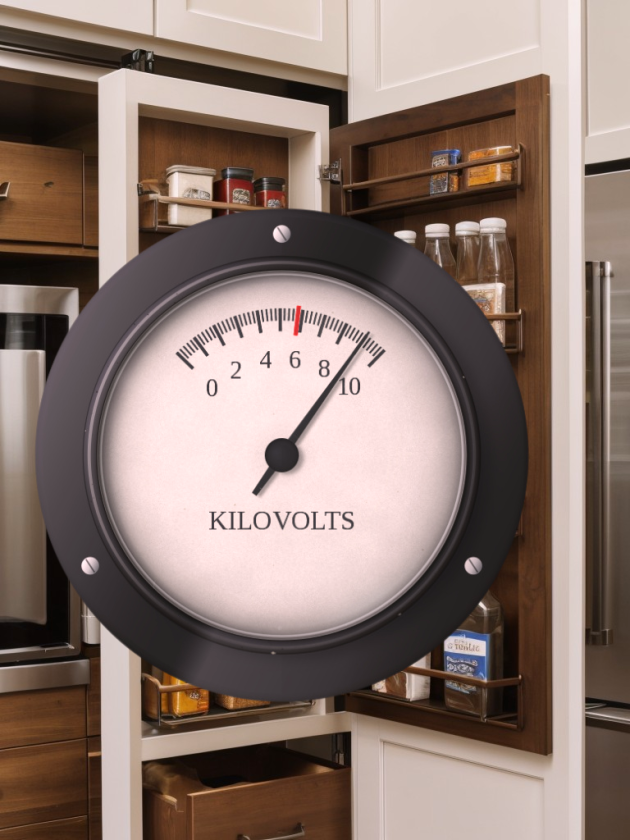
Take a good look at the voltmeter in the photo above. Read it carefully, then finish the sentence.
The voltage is 9 kV
